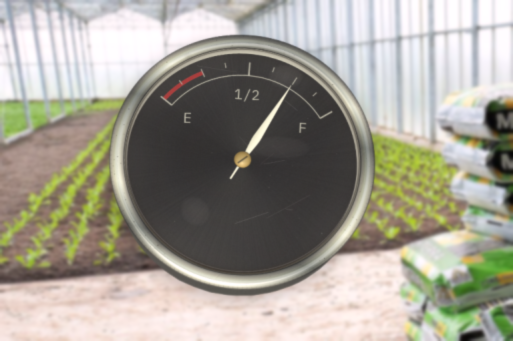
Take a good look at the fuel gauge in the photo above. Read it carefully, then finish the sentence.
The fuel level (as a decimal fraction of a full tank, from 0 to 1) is 0.75
